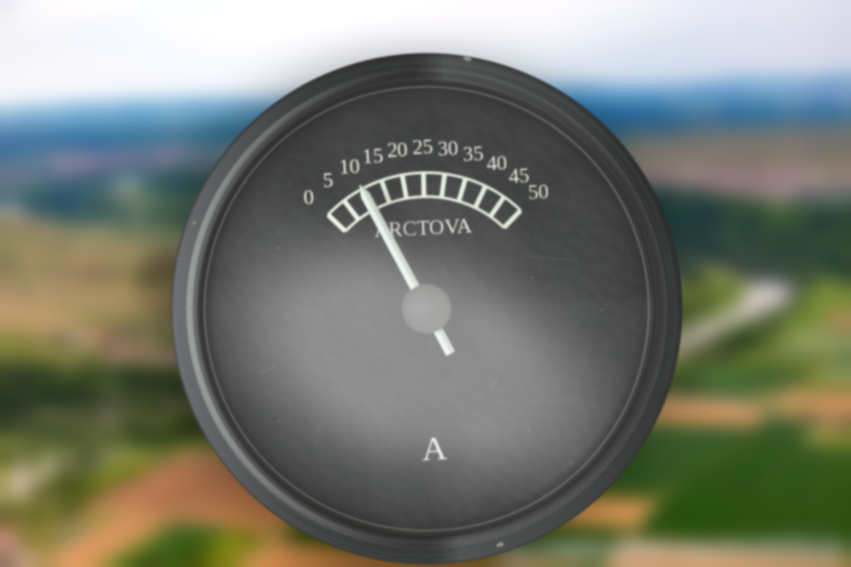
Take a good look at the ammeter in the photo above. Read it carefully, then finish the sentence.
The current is 10 A
